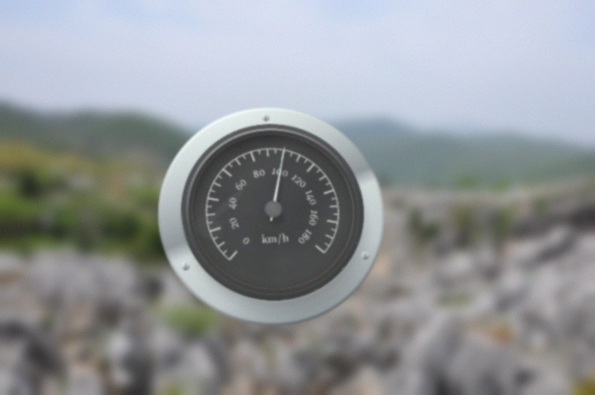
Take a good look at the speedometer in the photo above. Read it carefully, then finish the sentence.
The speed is 100 km/h
